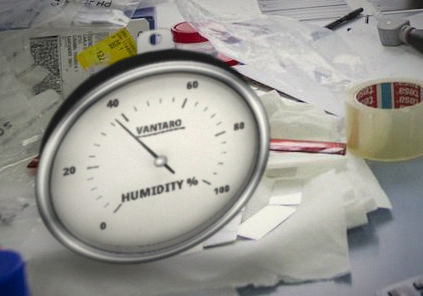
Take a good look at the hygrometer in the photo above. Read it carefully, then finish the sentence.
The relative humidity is 38 %
